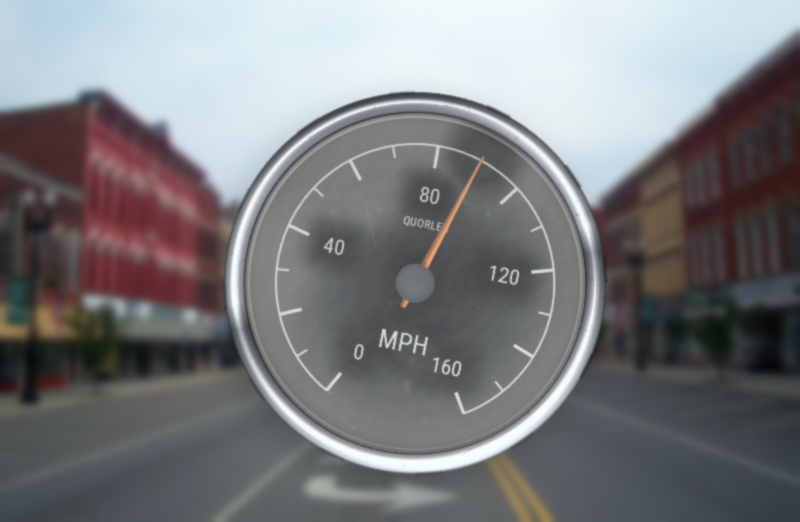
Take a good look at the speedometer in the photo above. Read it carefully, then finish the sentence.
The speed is 90 mph
